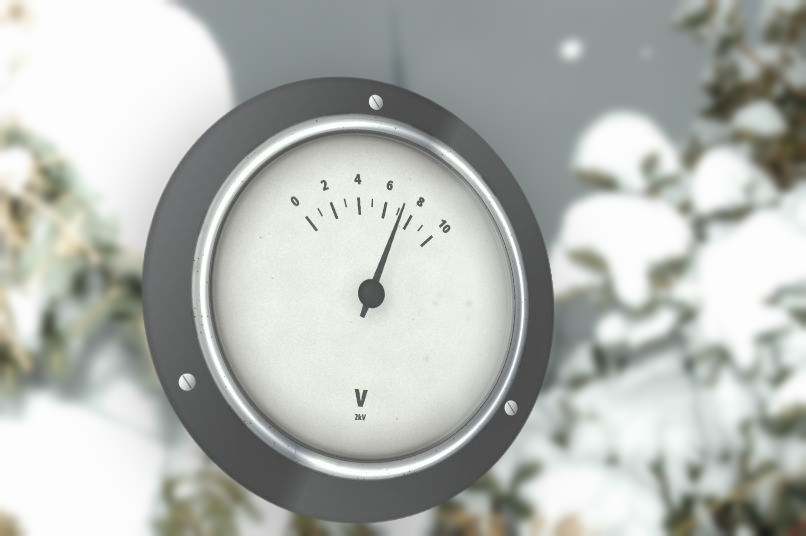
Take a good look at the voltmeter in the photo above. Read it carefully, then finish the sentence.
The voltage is 7 V
